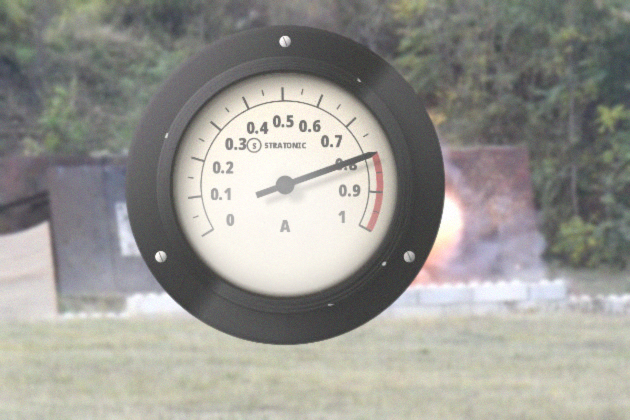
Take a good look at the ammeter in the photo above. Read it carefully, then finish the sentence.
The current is 0.8 A
